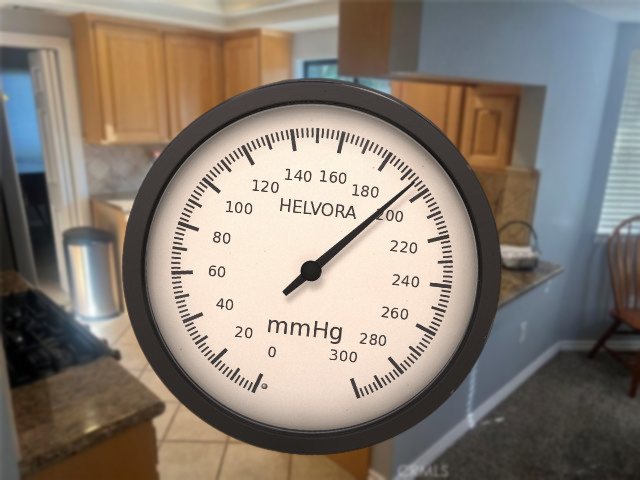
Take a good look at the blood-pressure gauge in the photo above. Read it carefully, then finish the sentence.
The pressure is 194 mmHg
